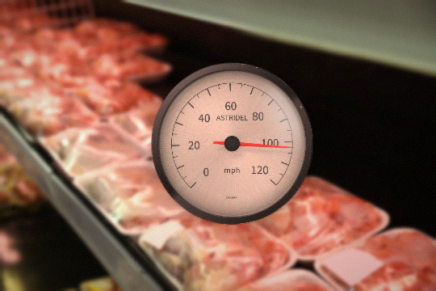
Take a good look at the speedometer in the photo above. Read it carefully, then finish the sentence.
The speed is 102.5 mph
